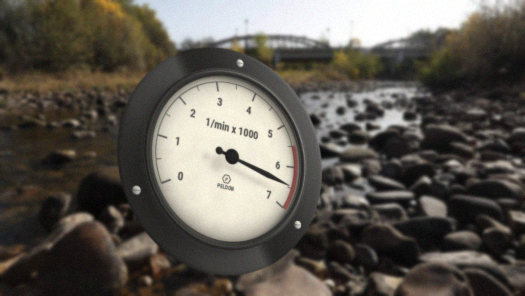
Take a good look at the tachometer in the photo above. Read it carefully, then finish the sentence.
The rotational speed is 6500 rpm
